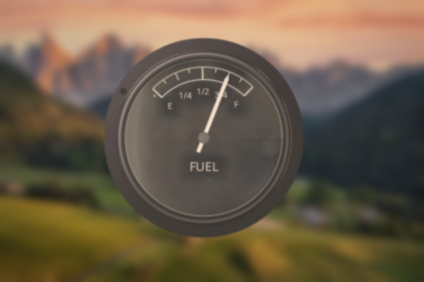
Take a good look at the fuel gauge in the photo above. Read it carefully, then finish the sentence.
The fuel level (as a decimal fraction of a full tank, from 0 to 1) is 0.75
